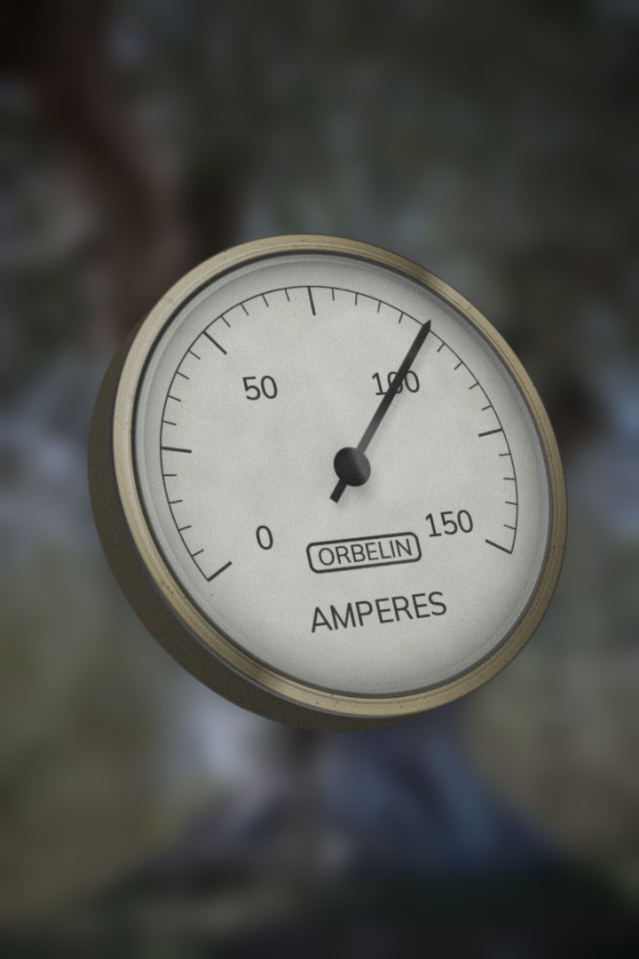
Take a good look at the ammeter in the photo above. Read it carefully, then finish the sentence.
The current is 100 A
